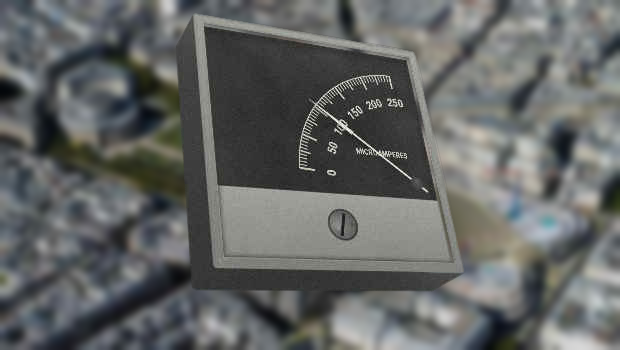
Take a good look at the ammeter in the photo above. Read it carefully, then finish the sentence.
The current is 100 µA
